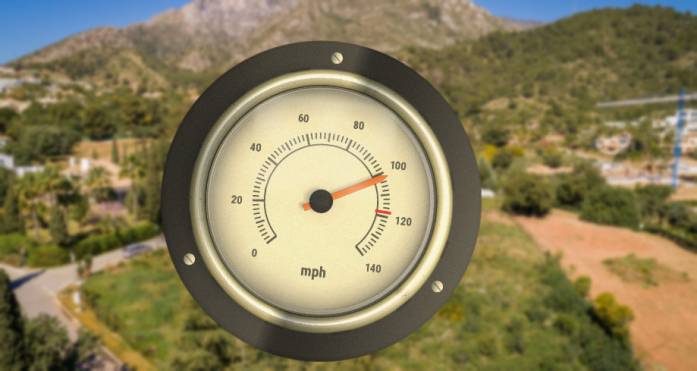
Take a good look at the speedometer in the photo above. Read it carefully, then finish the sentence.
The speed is 102 mph
